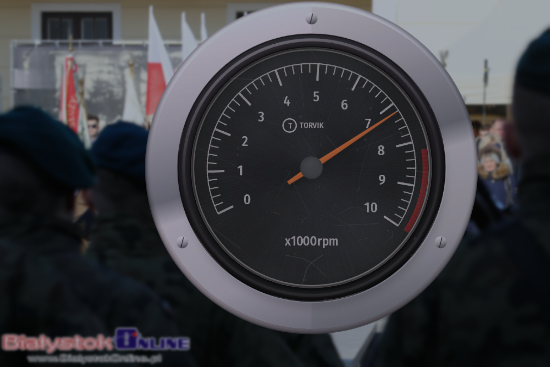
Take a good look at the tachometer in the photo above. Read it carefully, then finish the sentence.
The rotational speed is 7200 rpm
